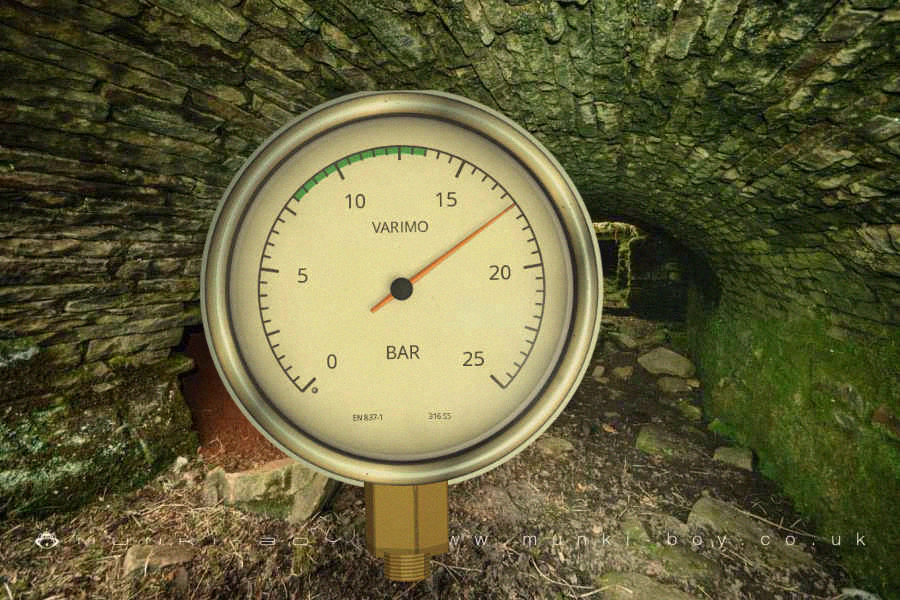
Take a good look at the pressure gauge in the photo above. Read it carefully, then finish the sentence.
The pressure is 17.5 bar
